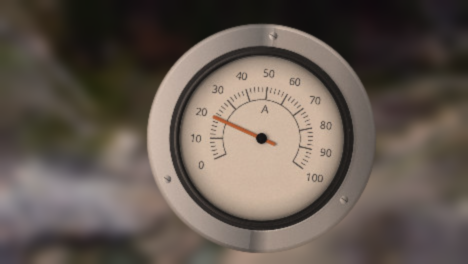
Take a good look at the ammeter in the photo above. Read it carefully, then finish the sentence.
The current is 20 A
